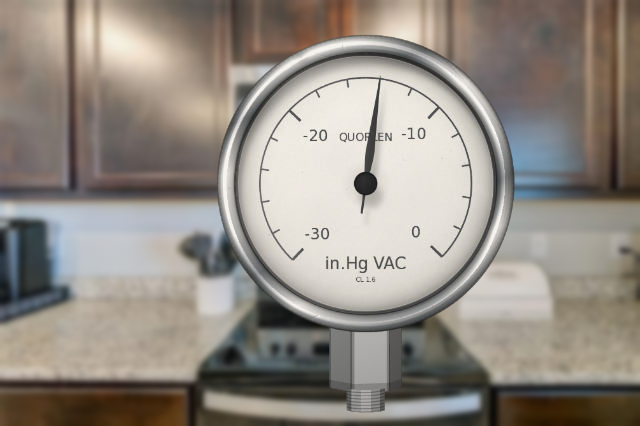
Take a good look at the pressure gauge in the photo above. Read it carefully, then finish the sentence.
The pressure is -14 inHg
